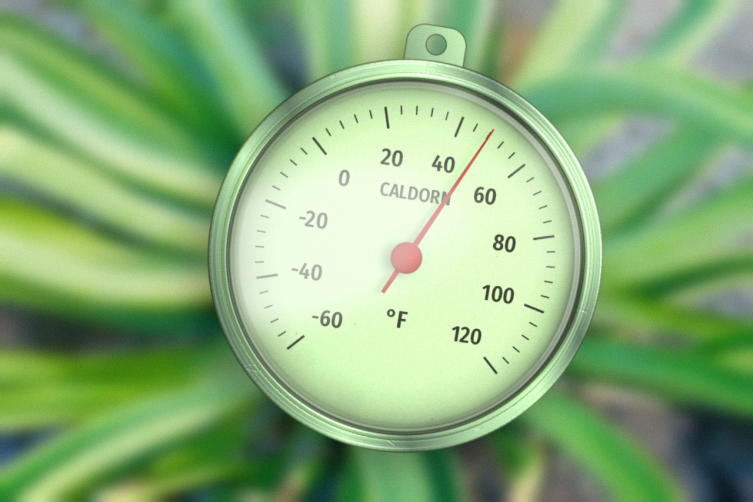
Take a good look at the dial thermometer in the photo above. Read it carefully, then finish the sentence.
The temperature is 48 °F
